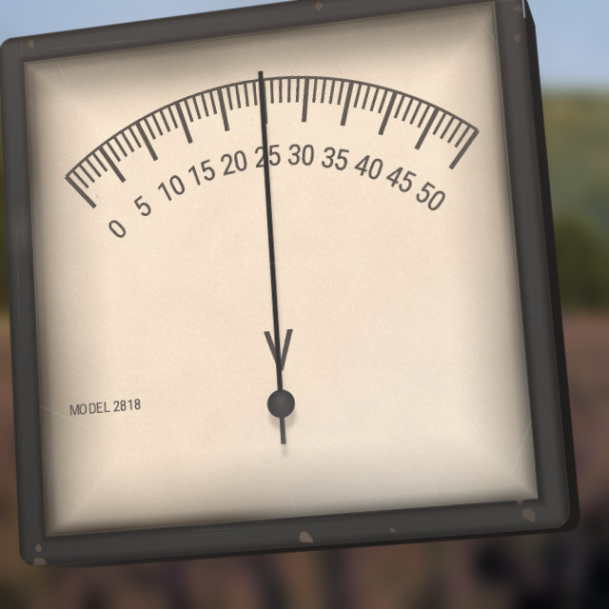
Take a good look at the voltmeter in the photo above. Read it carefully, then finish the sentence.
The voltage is 25 V
